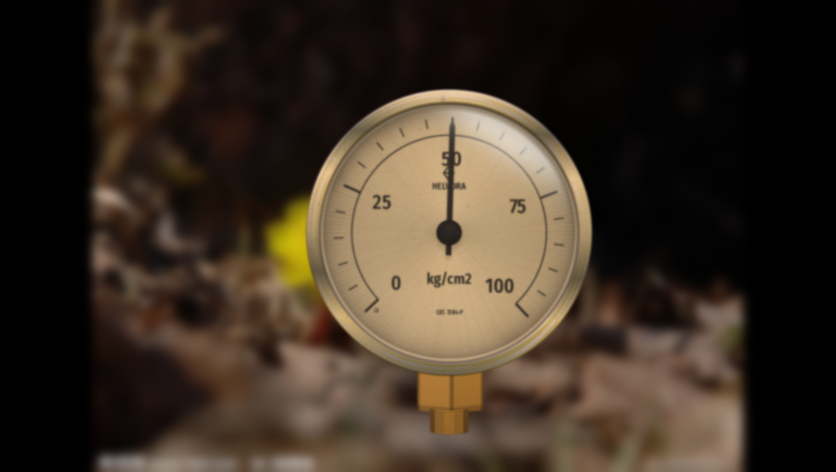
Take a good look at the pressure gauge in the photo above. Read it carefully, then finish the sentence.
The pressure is 50 kg/cm²
